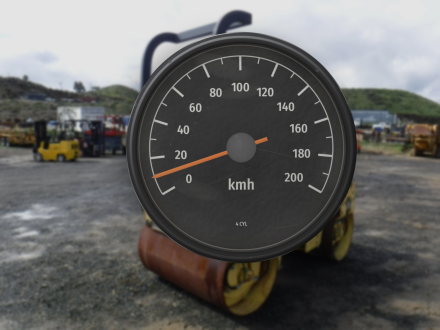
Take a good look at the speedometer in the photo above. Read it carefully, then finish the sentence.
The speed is 10 km/h
